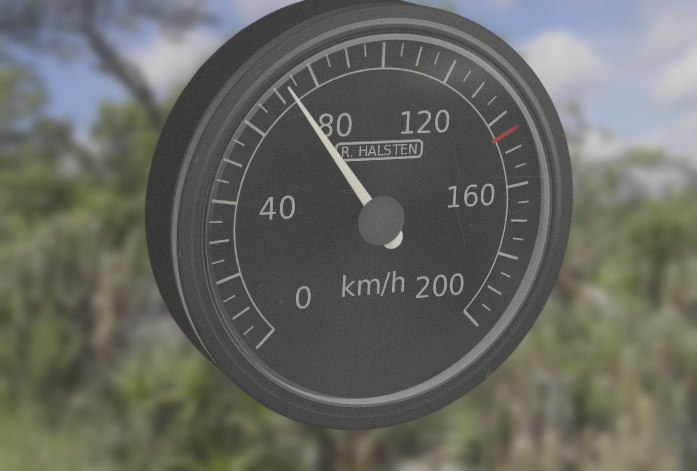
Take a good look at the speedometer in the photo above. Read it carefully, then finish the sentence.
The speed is 72.5 km/h
